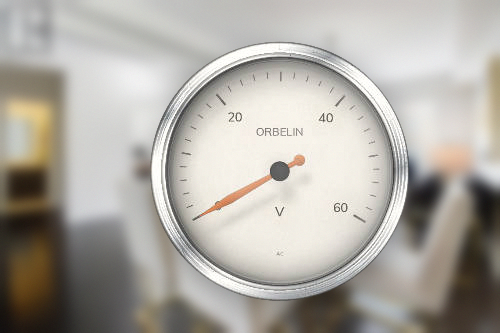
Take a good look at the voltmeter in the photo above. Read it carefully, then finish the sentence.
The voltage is 0 V
